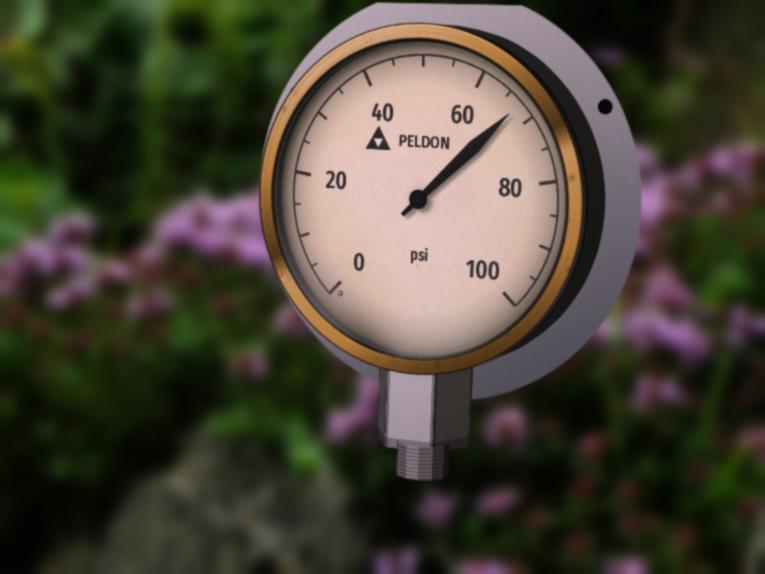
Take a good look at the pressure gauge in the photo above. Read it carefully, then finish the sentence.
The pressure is 67.5 psi
